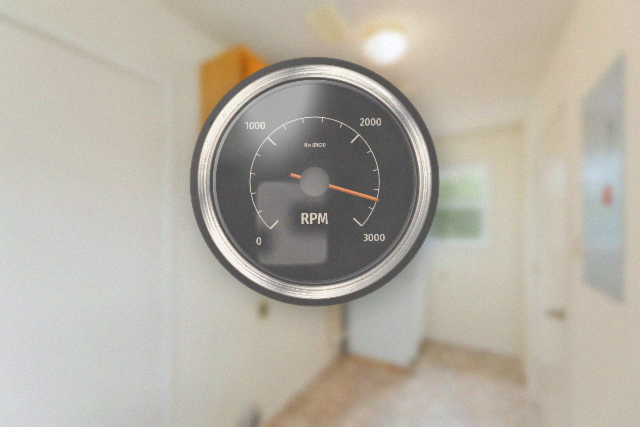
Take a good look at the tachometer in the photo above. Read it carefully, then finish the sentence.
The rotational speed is 2700 rpm
